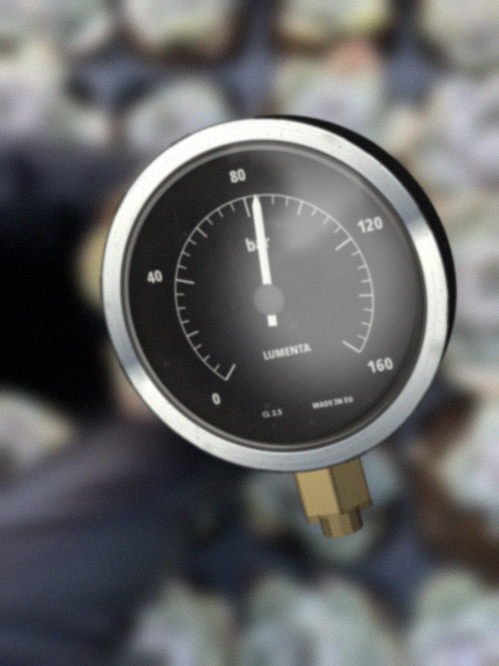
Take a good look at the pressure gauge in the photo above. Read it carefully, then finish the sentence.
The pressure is 85 bar
